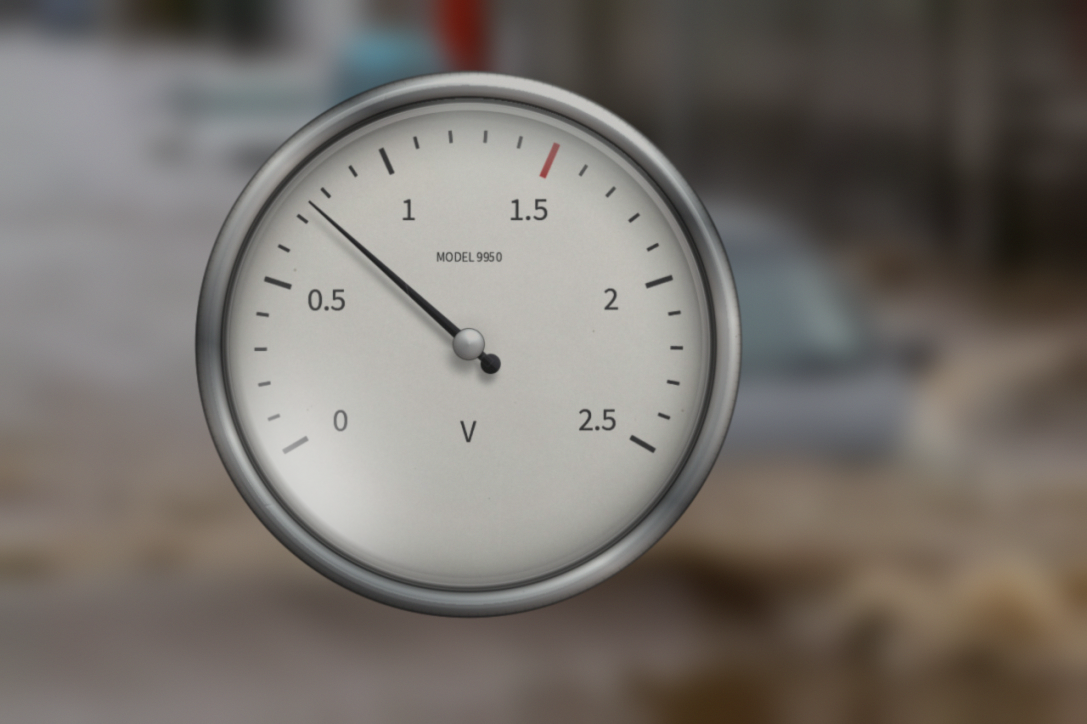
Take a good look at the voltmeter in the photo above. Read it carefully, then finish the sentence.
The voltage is 0.75 V
